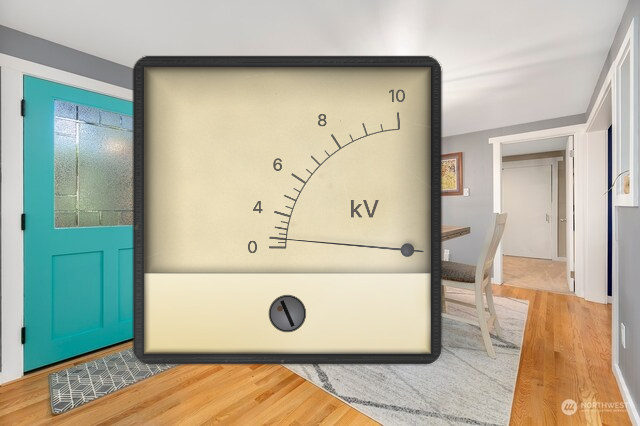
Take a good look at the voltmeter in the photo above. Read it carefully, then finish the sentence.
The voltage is 2 kV
